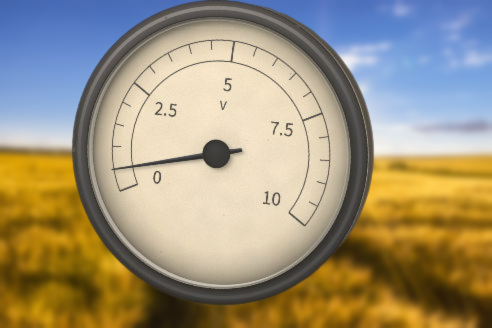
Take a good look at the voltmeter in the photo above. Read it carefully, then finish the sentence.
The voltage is 0.5 V
